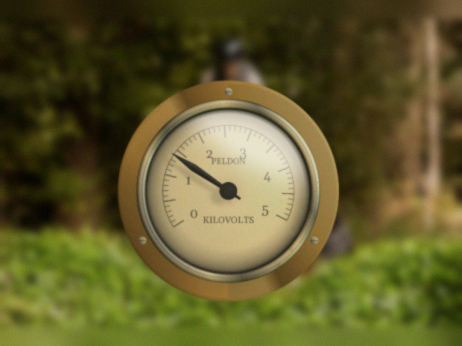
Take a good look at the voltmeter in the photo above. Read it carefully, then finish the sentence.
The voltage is 1.4 kV
